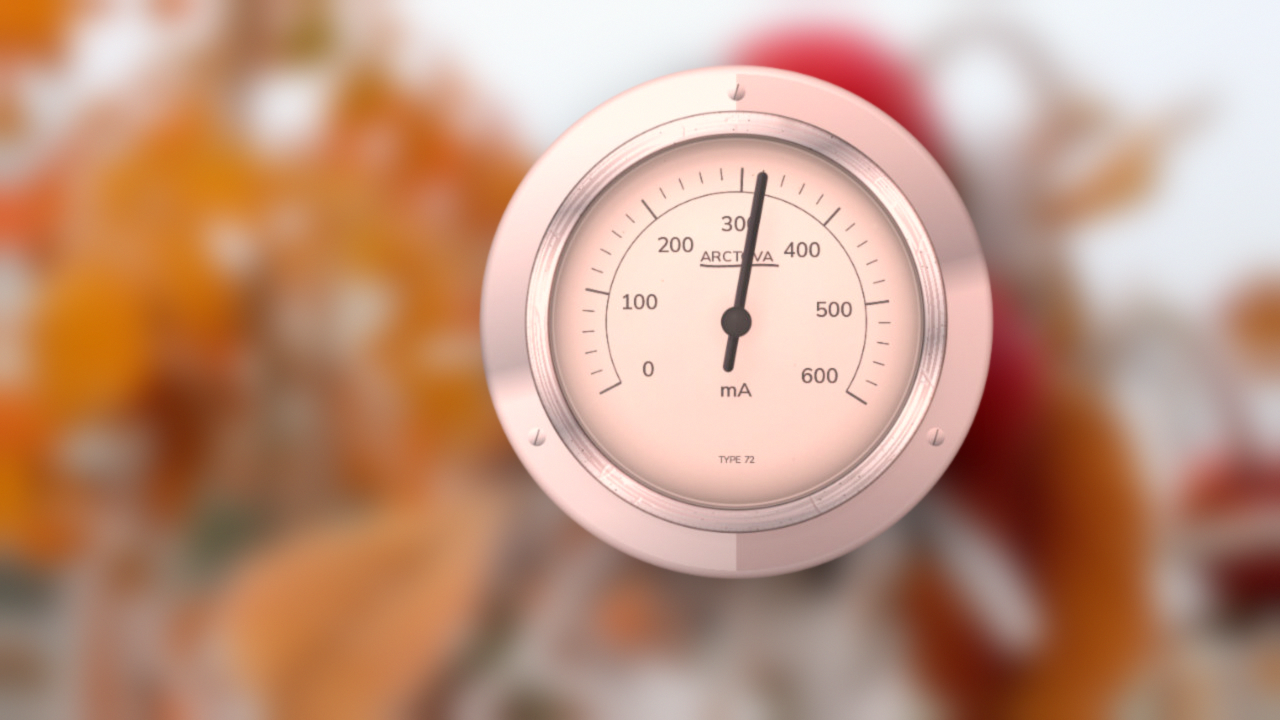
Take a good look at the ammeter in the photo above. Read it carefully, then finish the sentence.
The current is 320 mA
